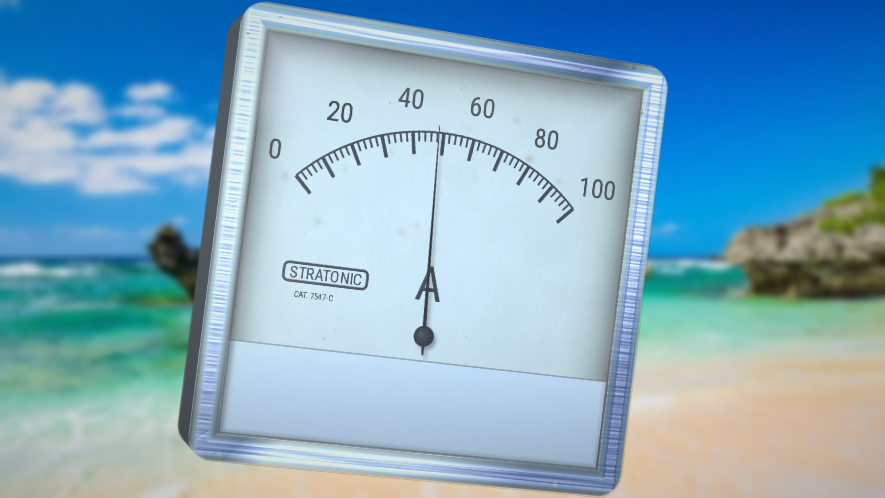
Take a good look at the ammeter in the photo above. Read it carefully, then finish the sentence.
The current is 48 A
